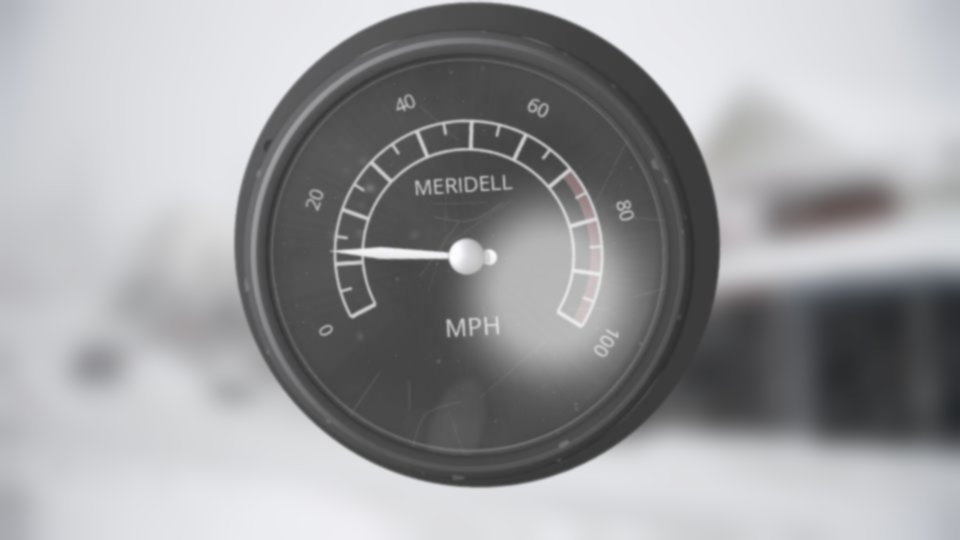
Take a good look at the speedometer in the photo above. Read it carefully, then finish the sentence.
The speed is 12.5 mph
